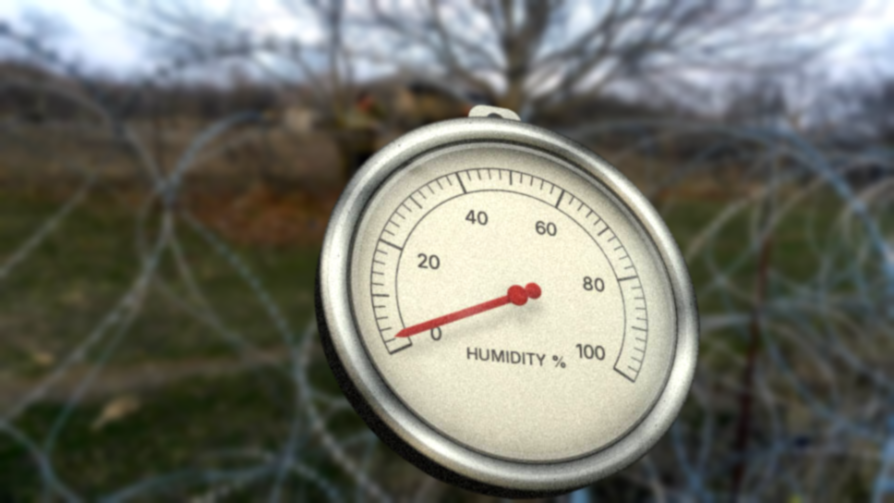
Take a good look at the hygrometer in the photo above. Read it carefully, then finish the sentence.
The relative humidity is 2 %
